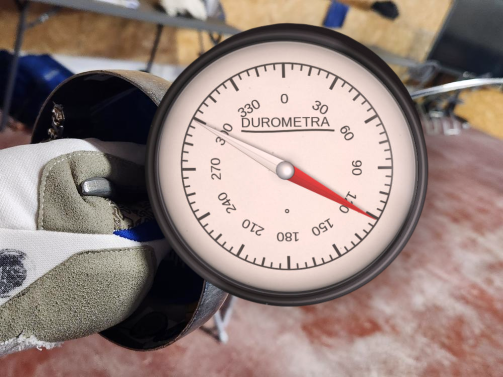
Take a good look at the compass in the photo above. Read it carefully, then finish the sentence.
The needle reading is 120 °
